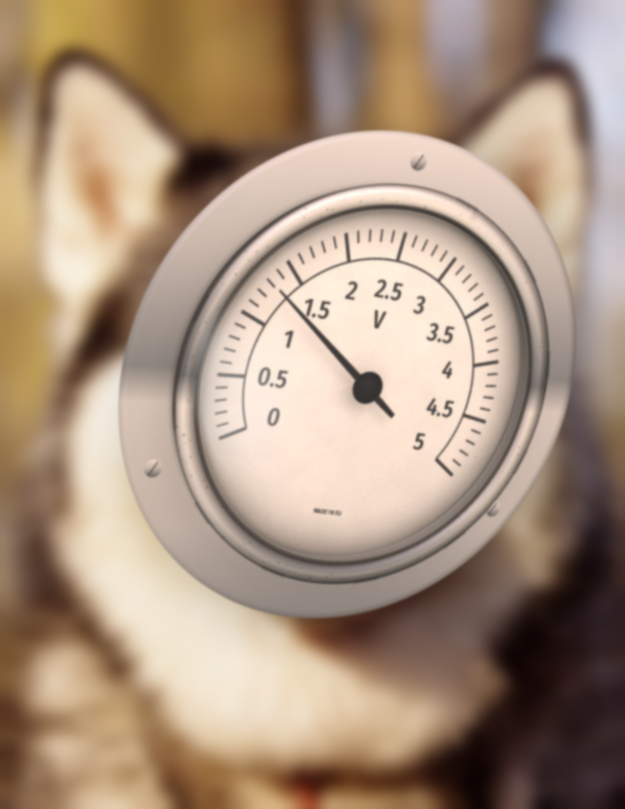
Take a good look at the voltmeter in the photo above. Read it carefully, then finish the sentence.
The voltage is 1.3 V
